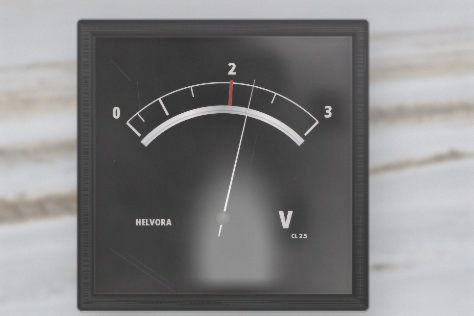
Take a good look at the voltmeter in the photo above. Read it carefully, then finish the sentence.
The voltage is 2.25 V
